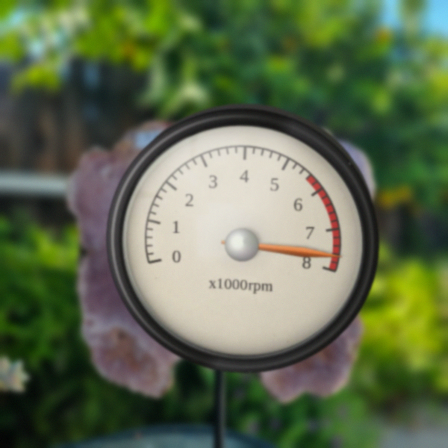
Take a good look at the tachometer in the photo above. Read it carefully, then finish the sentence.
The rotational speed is 7600 rpm
